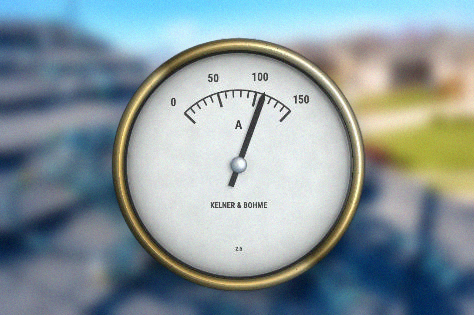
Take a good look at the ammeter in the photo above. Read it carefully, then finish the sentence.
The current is 110 A
